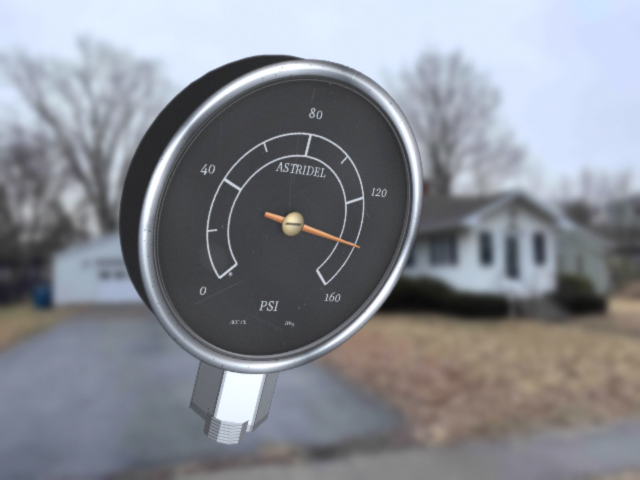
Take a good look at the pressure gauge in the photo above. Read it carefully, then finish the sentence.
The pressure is 140 psi
